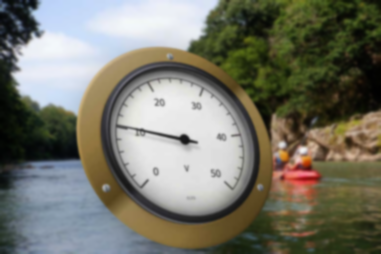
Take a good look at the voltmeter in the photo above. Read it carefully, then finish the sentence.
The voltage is 10 V
